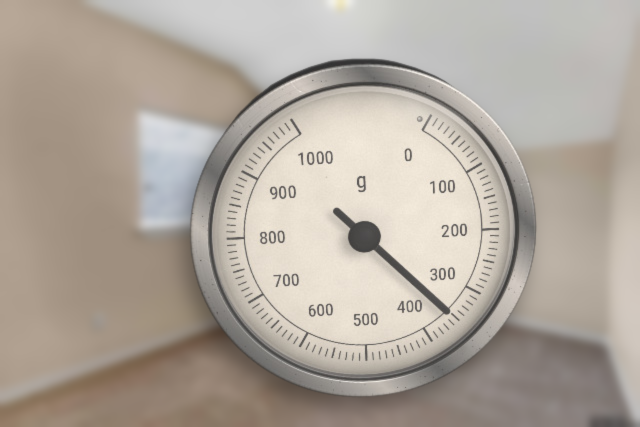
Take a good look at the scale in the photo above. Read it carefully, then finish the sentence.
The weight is 350 g
